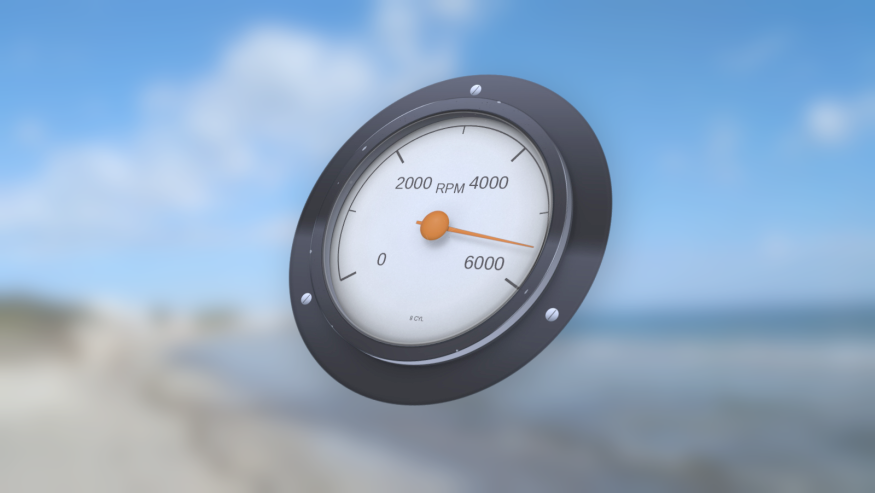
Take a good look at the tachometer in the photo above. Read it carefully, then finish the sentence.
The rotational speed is 5500 rpm
